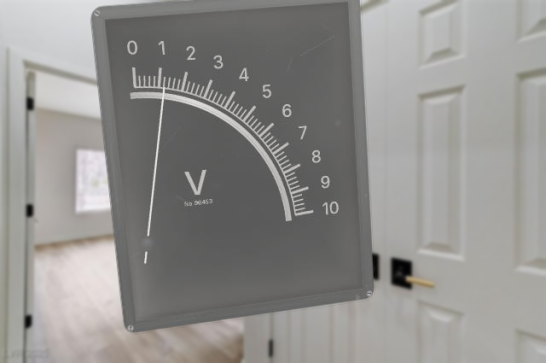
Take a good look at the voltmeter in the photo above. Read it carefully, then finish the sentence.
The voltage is 1.2 V
